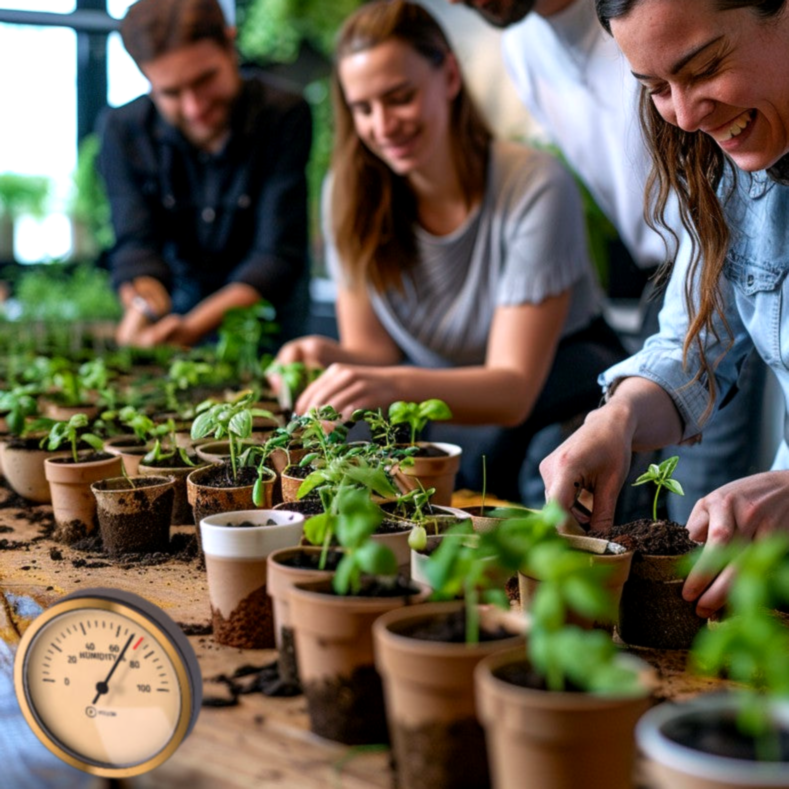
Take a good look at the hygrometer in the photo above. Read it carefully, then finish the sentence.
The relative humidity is 68 %
